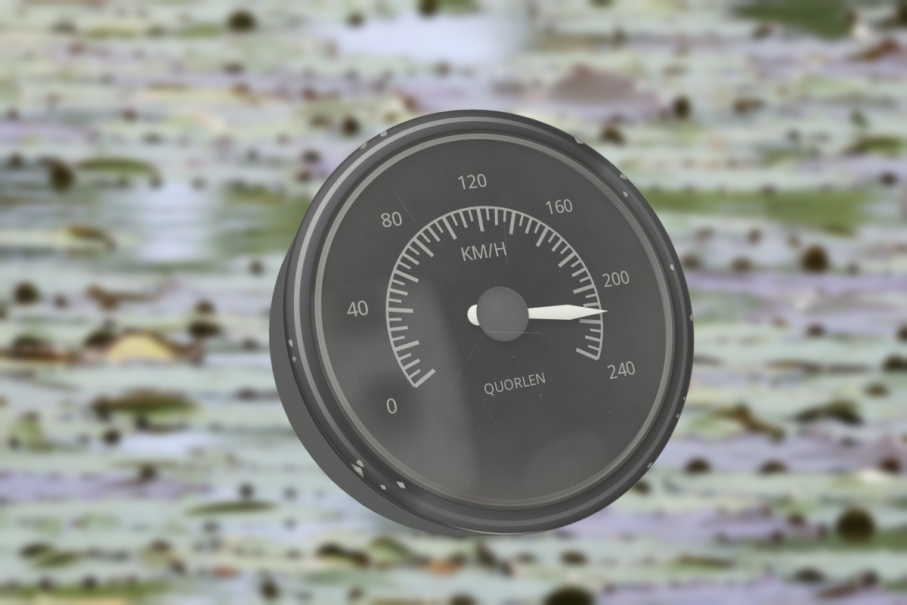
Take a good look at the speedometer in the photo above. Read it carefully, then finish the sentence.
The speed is 215 km/h
